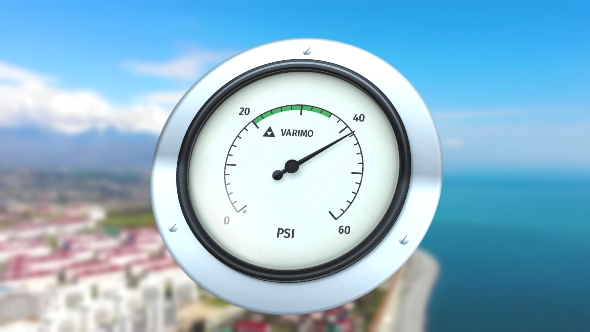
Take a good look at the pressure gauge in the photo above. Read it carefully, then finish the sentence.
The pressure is 42 psi
